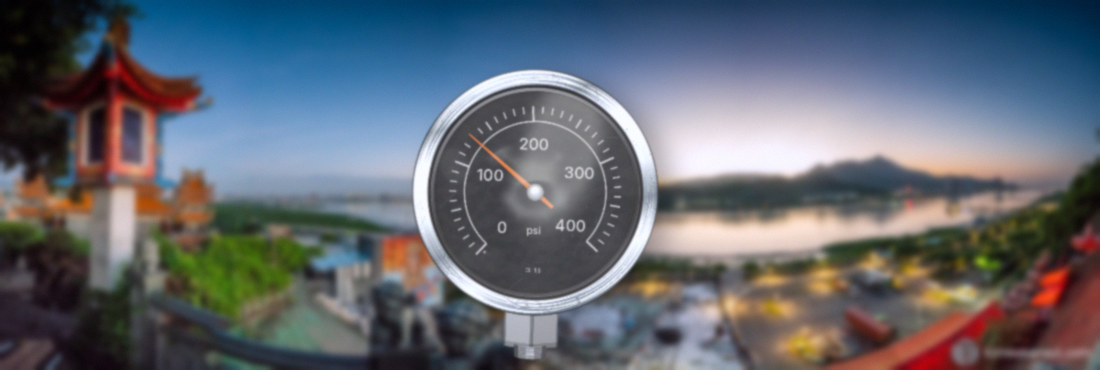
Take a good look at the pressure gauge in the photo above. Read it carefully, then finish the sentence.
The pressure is 130 psi
